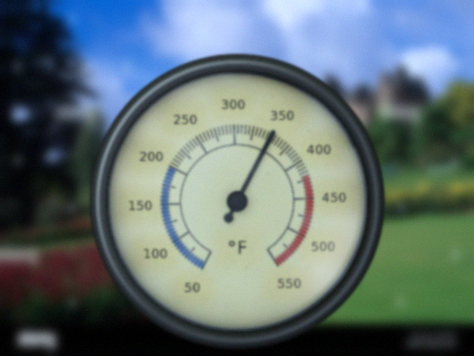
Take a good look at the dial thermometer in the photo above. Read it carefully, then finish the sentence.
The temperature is 350 °F
